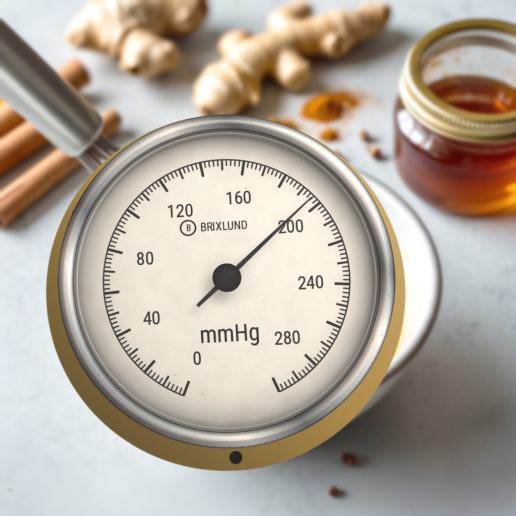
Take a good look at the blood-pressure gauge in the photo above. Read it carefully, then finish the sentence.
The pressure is 196 mmHg
